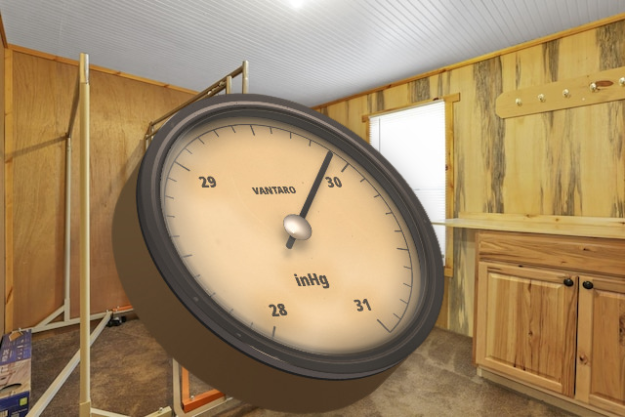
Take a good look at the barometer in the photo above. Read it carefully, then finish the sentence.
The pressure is 29.9 inHg
